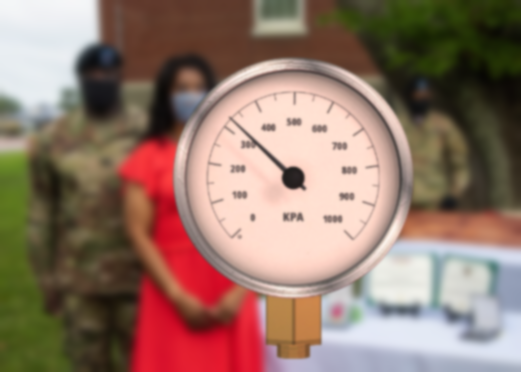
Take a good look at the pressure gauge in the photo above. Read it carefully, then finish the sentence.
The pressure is 325 kPa
